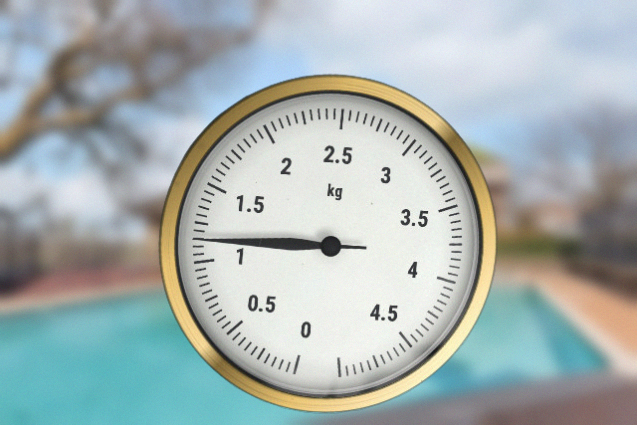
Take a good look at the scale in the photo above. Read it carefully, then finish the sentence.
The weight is 1.15 kg
